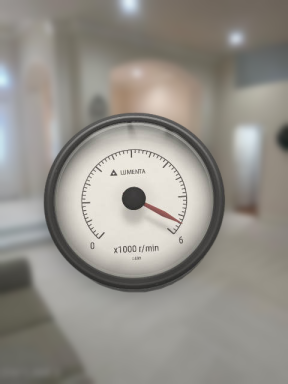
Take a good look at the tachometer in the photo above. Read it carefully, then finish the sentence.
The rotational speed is 5700 rpm
